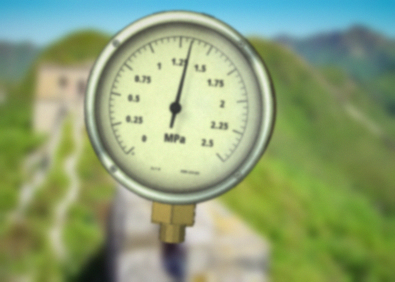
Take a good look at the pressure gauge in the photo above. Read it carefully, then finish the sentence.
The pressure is 1.35 MPa
